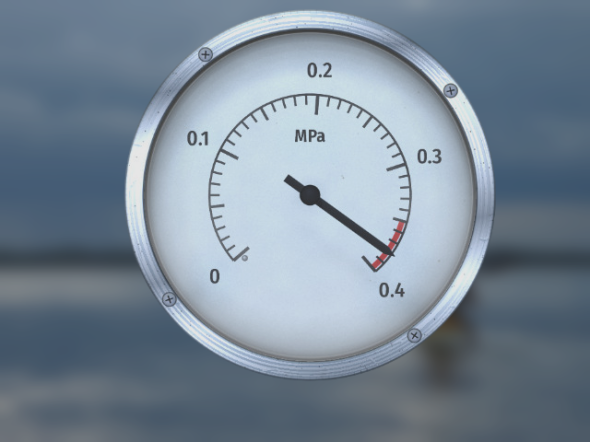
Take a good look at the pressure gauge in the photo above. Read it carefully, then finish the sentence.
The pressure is 0.38 MPa
